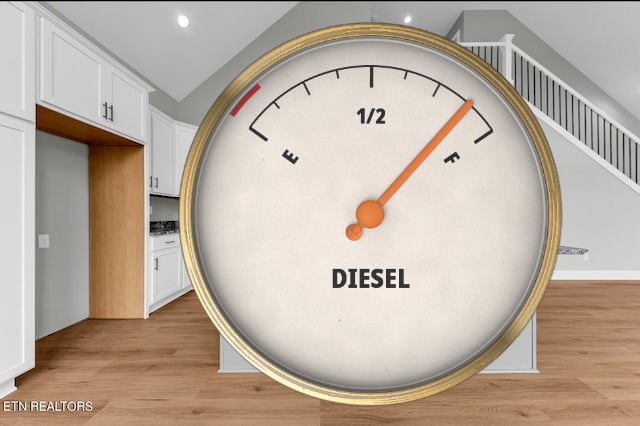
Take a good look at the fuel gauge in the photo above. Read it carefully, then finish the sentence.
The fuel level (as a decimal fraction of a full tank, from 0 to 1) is 0.875
